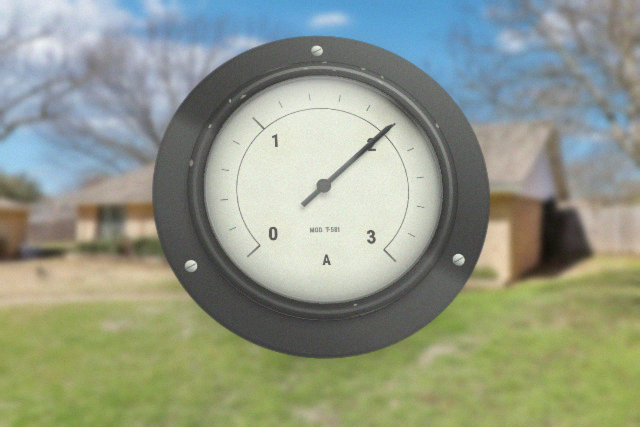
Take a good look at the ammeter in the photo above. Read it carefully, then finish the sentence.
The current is 2 A
